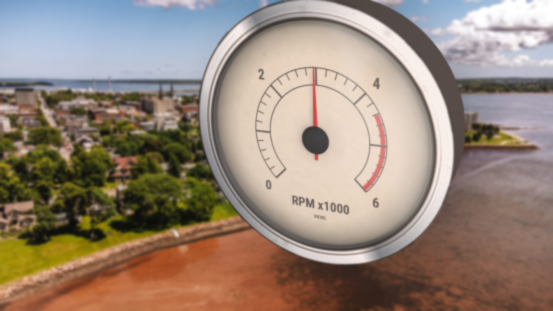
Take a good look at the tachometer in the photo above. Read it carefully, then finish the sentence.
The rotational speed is 3000 rpm
